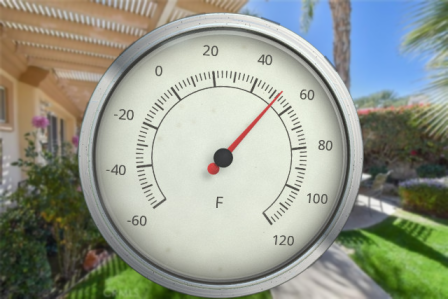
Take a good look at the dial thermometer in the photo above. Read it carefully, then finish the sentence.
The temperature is 52 °F
